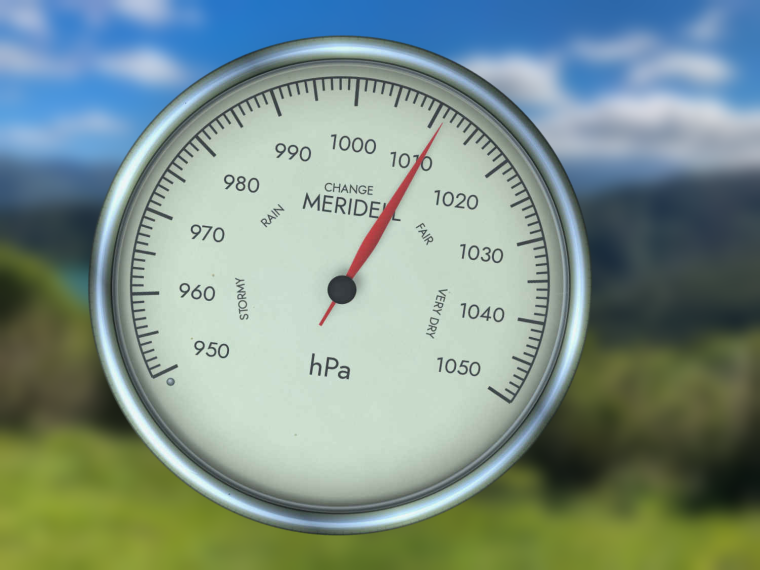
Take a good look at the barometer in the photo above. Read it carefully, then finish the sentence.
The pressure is 1011 hPa
